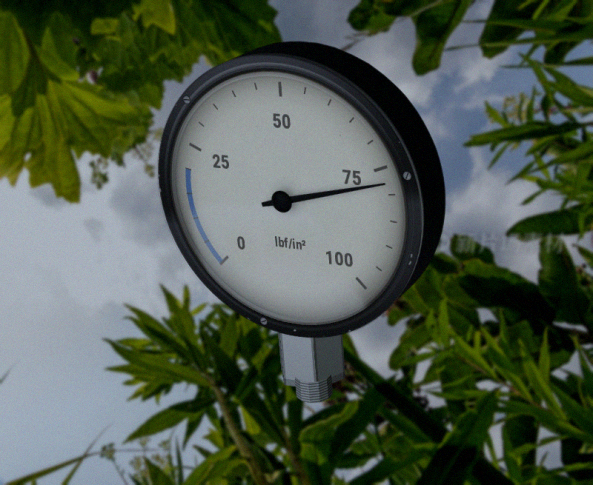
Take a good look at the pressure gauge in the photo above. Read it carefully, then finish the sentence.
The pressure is 77.5 psi
